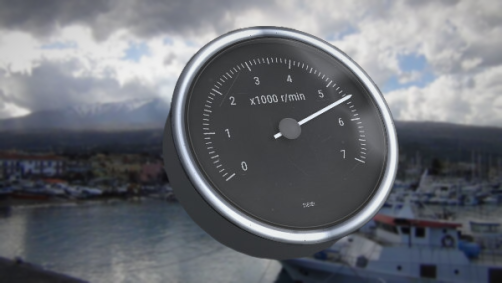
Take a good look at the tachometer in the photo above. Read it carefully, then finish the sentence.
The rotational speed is 5500 rpm
